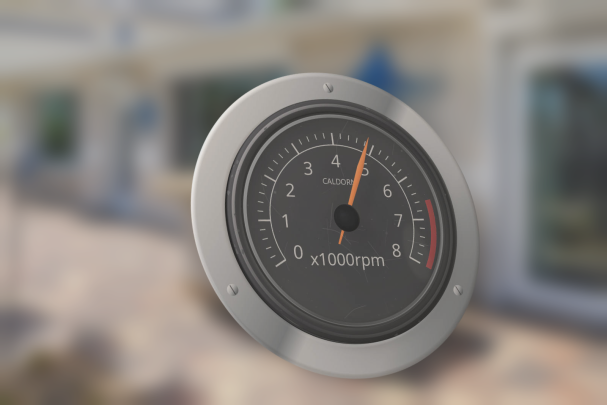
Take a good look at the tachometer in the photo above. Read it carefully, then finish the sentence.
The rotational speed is 4800 rpm
